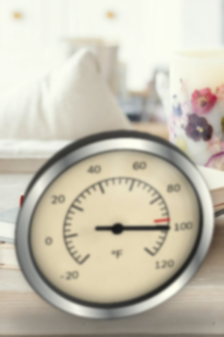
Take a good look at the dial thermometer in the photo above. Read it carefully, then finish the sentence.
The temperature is 100 °F
